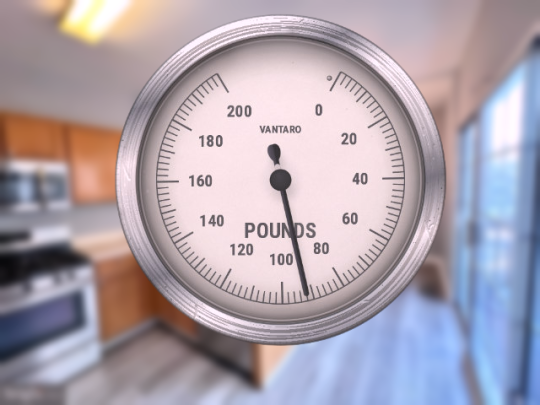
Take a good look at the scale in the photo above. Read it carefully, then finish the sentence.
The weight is 92 lb
